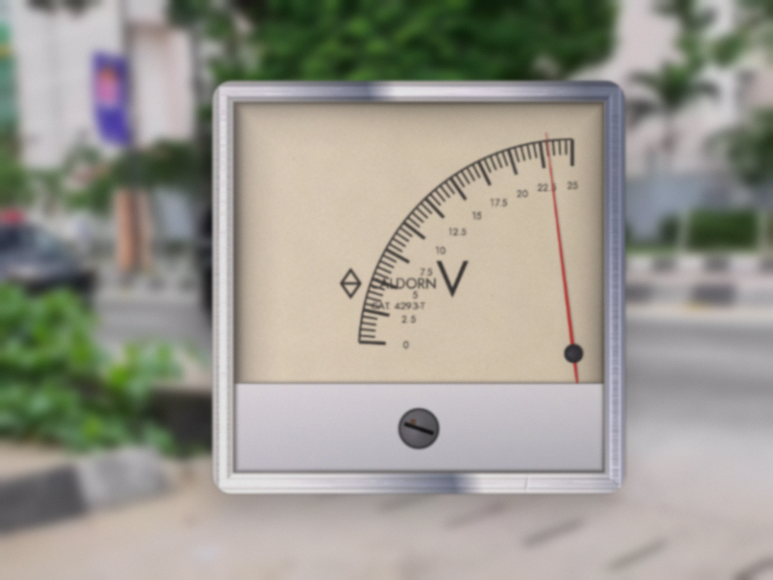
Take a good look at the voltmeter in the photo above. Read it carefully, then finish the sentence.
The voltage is 23 V
